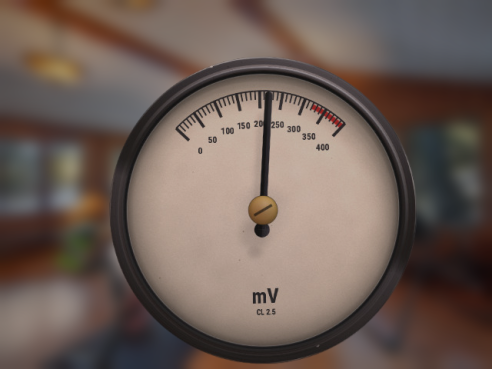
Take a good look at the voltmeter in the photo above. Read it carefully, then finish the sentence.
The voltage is 220 mV
